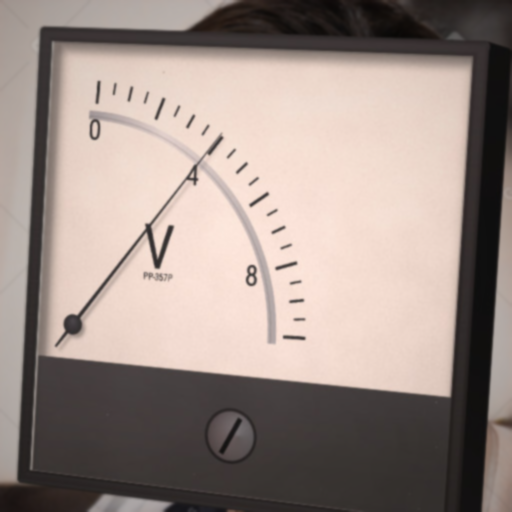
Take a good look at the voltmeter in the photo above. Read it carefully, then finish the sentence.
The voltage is 4 V
